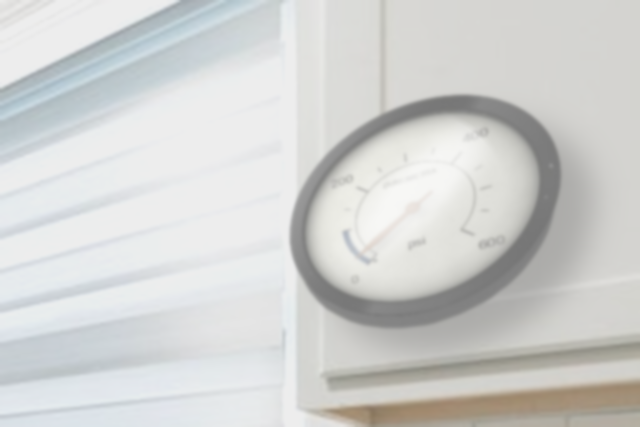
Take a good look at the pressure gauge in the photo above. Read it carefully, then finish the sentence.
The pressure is 25 psi
